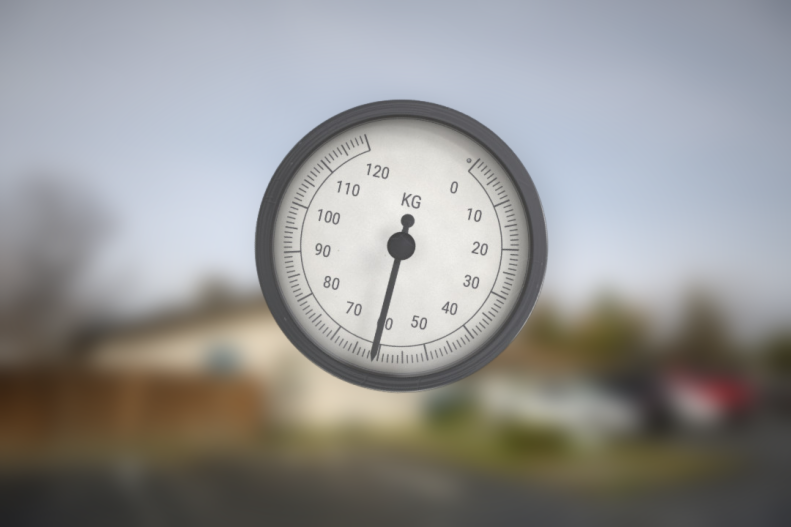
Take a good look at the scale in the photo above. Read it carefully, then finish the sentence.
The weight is 61 kg
